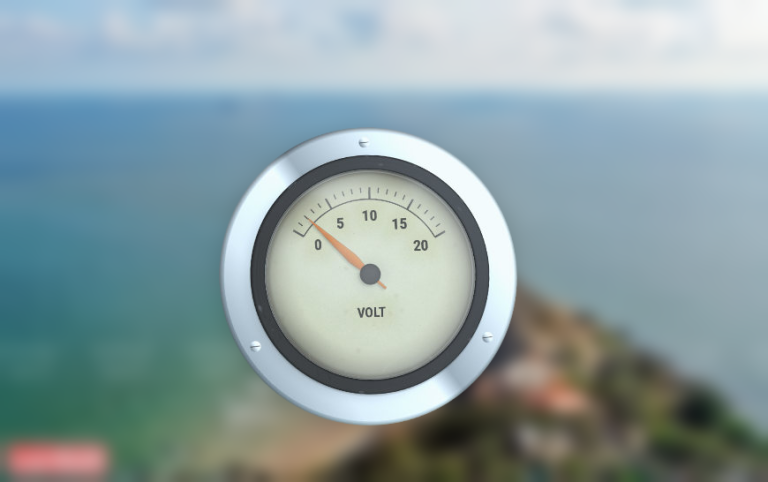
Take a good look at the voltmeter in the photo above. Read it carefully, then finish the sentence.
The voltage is 2 V
